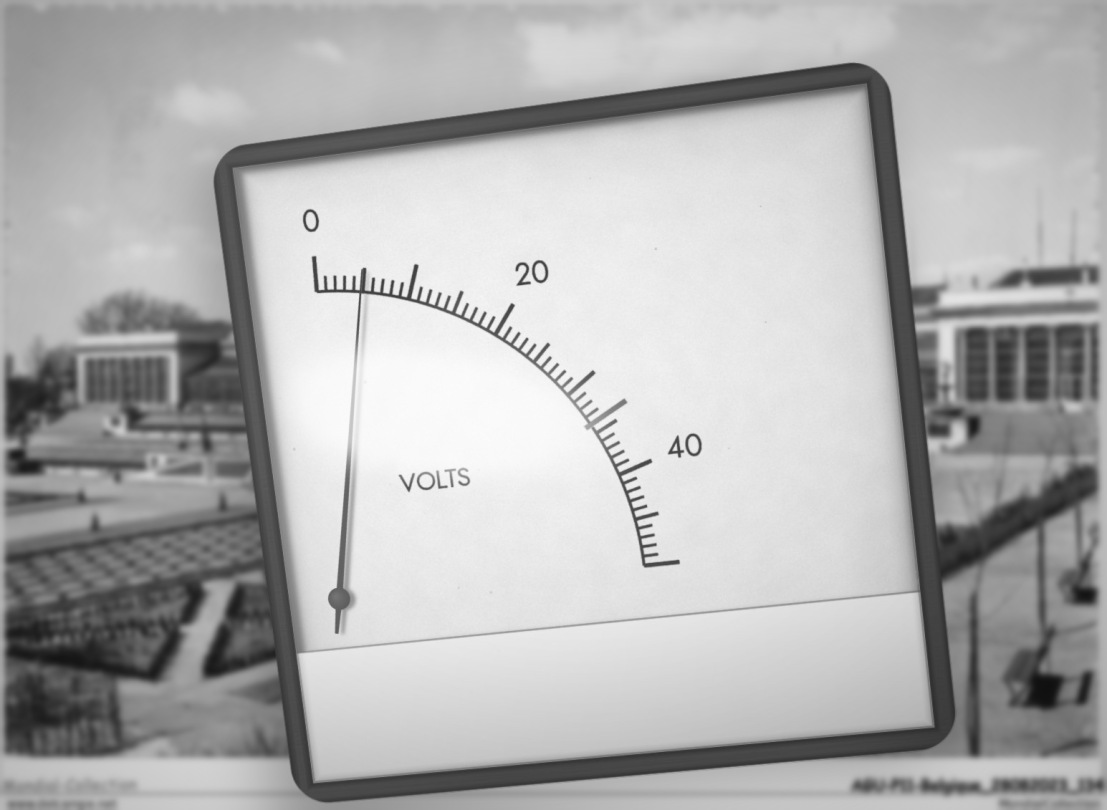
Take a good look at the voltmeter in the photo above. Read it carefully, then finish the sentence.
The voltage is 5 V
